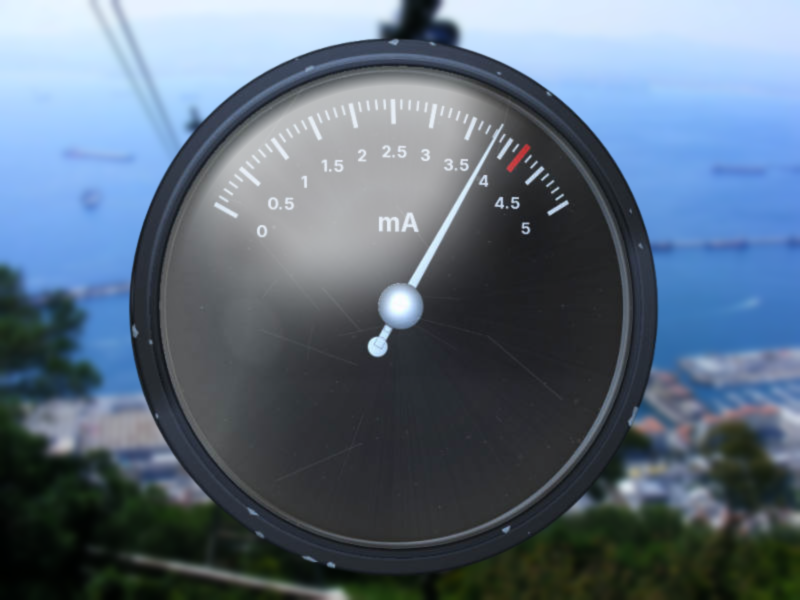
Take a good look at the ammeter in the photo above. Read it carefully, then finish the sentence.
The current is 3.8 mA
